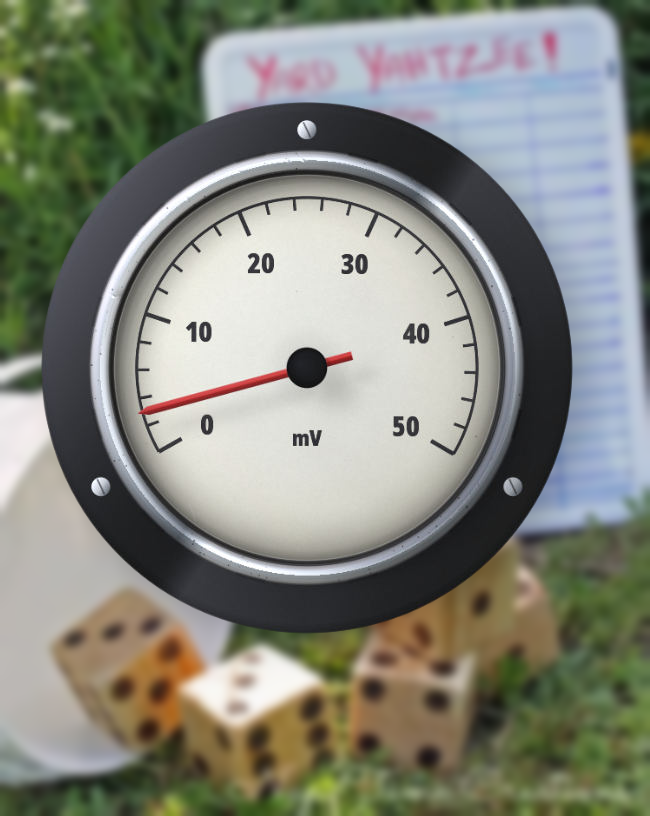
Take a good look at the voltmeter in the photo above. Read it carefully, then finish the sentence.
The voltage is 3 mV
